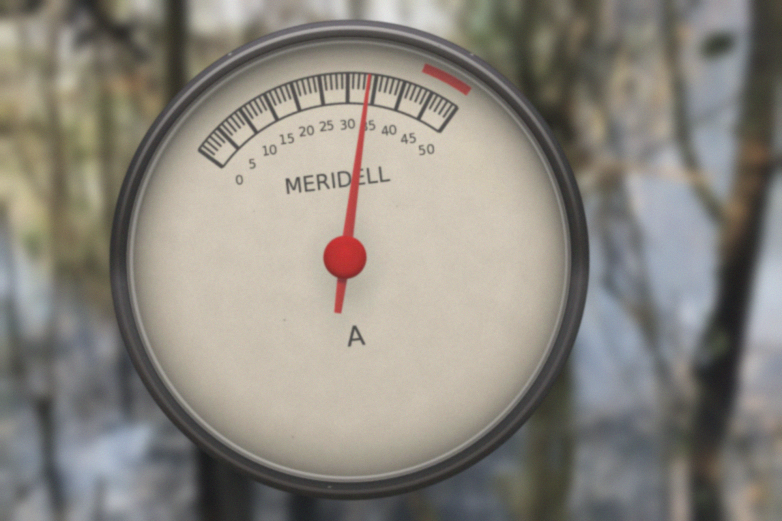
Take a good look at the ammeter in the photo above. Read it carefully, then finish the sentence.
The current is 34 A
